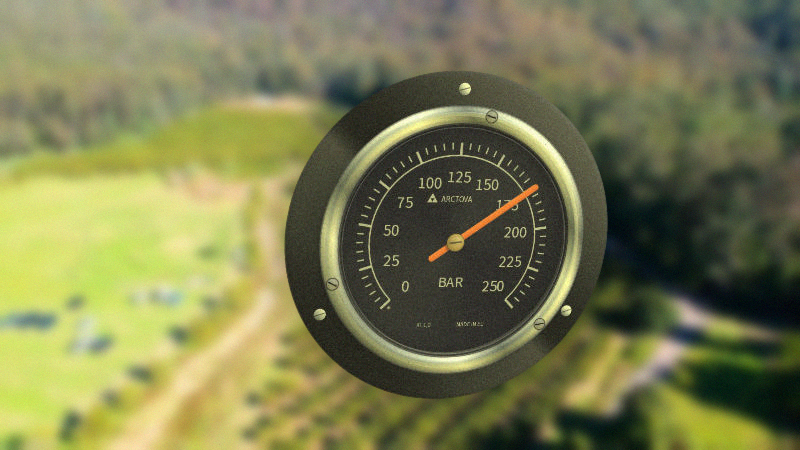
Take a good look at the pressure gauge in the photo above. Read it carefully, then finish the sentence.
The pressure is 175 bar
